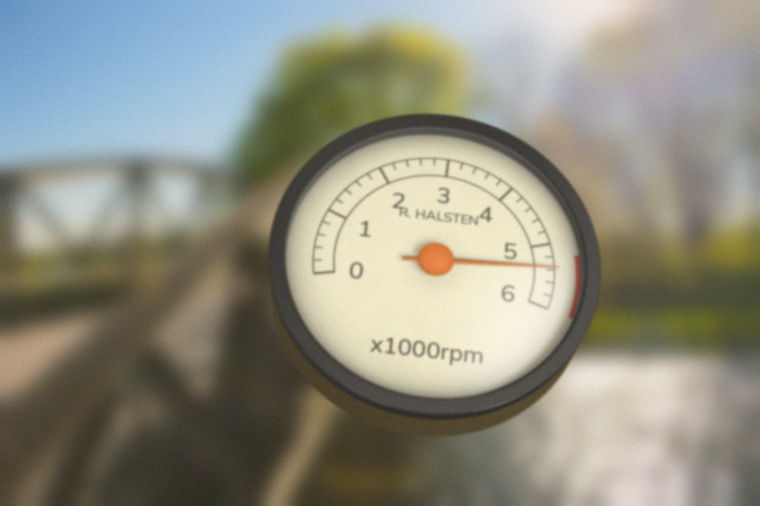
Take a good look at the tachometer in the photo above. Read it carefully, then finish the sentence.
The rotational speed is 5400 rpm
